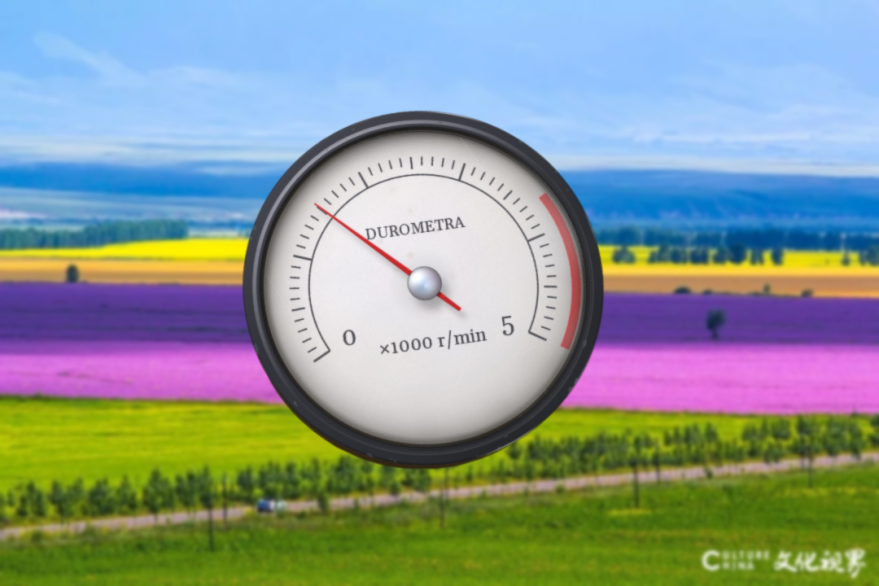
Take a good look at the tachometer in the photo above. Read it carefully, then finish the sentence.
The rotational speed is 1500 rpm
